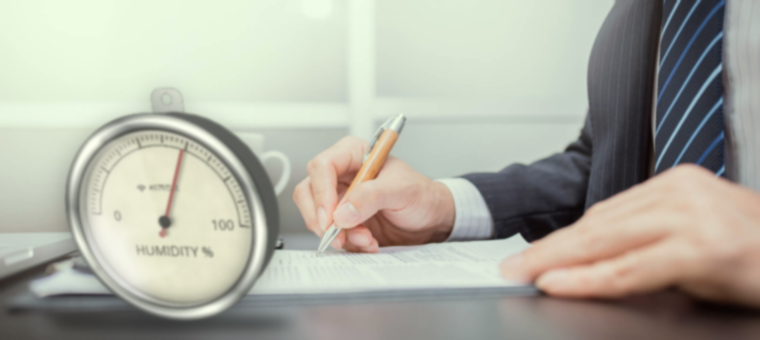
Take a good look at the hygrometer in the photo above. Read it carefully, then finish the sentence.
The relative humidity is 60 %
